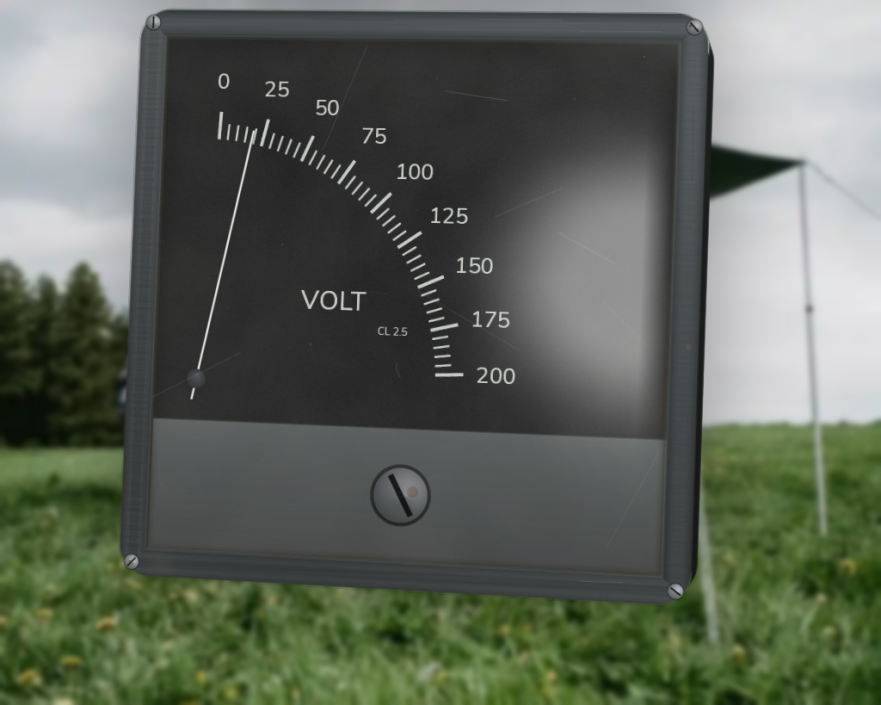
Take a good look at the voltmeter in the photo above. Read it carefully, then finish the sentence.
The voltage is 20 V
